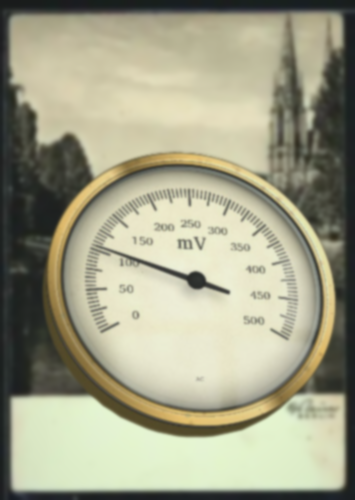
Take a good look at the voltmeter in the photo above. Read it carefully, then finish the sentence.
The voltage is 100 mV
